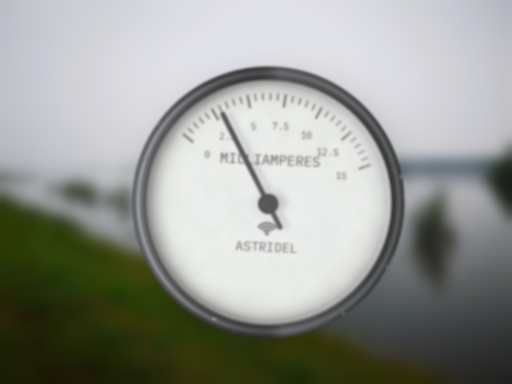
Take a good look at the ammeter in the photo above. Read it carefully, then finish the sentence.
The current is 3 mA
